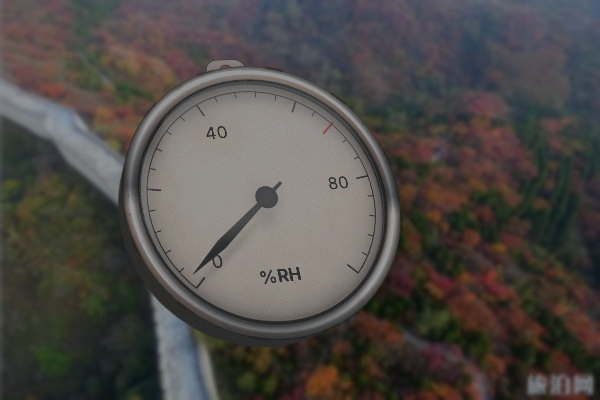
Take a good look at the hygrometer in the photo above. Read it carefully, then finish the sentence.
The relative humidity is 2 %
